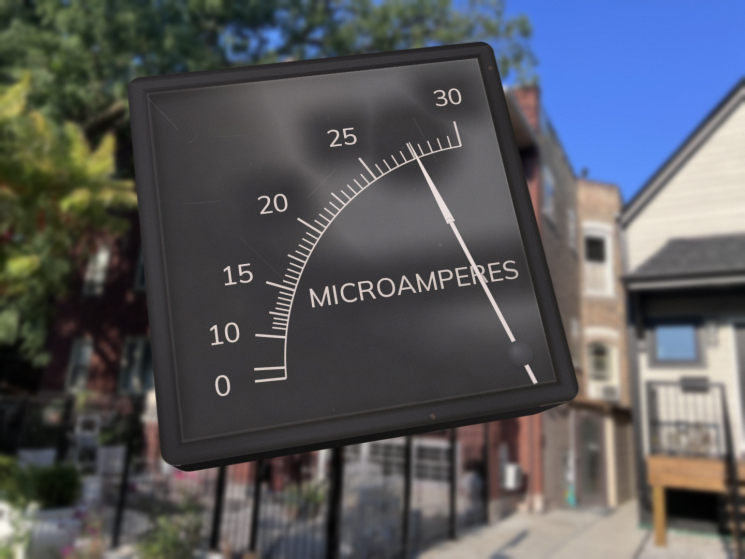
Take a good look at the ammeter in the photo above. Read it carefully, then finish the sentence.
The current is 27.5 µA
